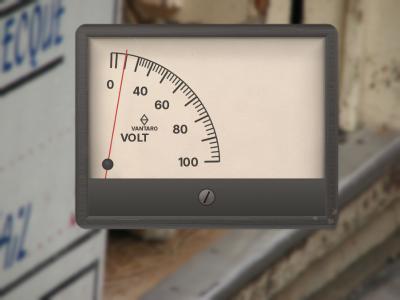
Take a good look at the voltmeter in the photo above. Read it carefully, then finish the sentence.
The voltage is 20 V
